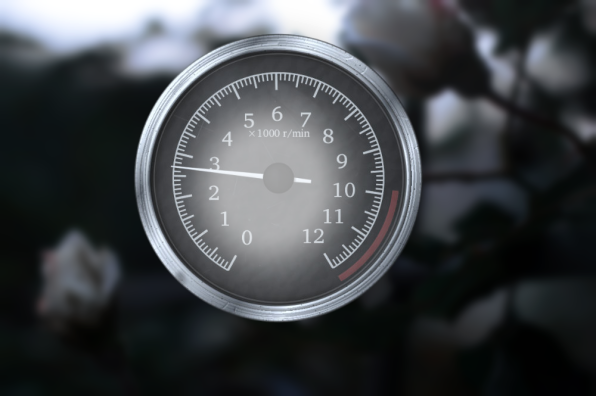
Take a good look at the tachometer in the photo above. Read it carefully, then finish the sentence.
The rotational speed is 2700 rpm
